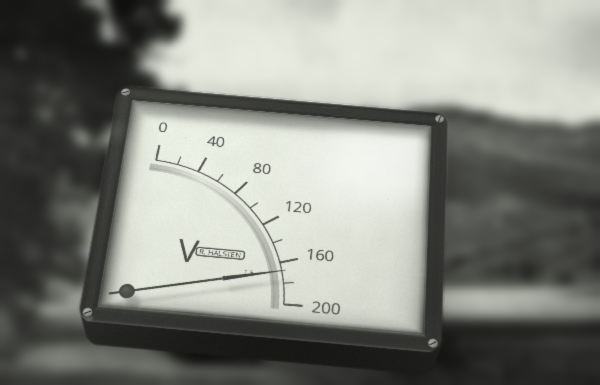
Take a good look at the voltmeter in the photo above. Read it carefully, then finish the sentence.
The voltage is 170 V
